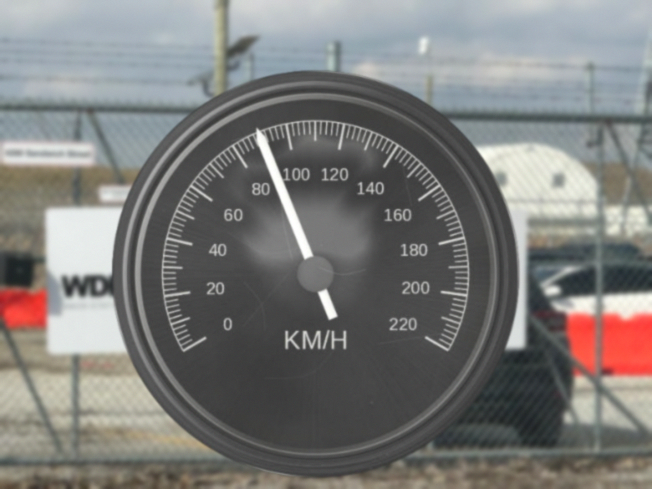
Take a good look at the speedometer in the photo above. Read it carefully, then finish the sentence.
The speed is 90 km/h
